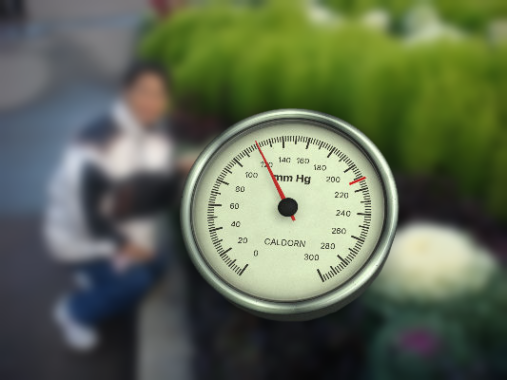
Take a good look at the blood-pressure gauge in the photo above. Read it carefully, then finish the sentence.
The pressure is 120 mmHg
